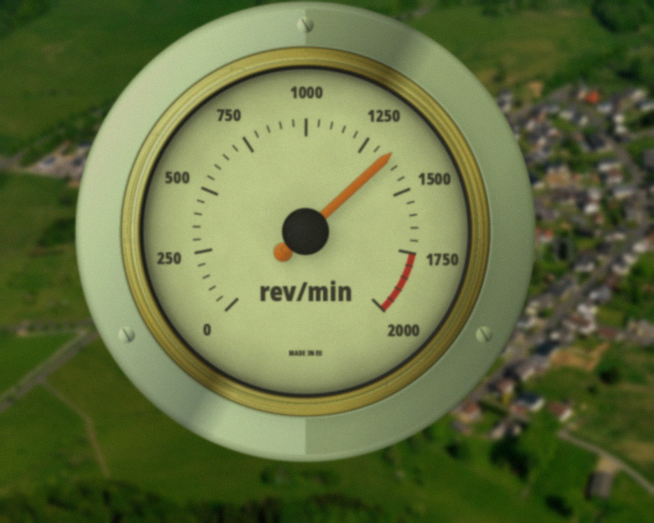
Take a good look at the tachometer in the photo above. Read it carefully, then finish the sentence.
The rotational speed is 1350 rpm
